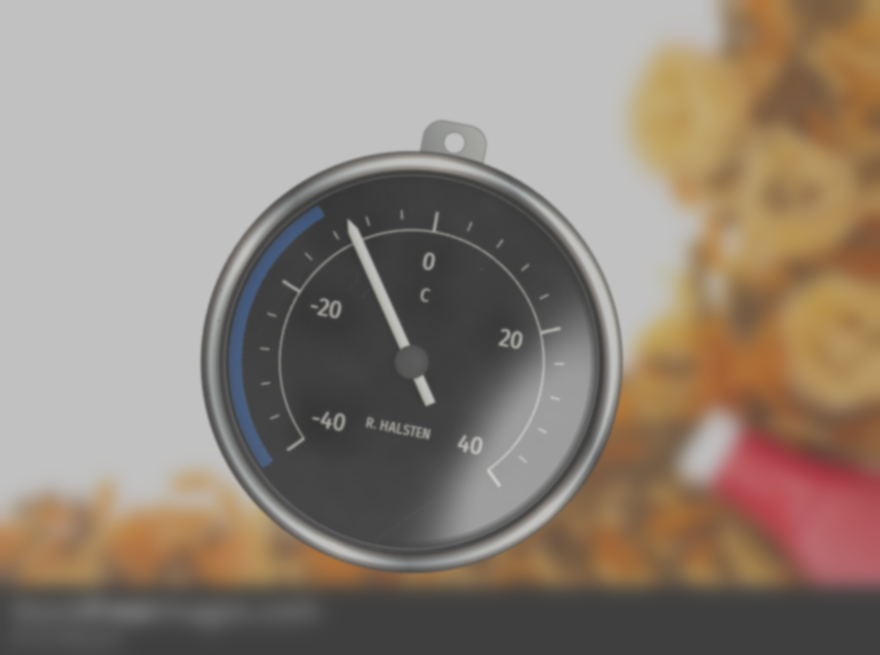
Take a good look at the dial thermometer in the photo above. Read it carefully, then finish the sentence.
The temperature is -10 °C
